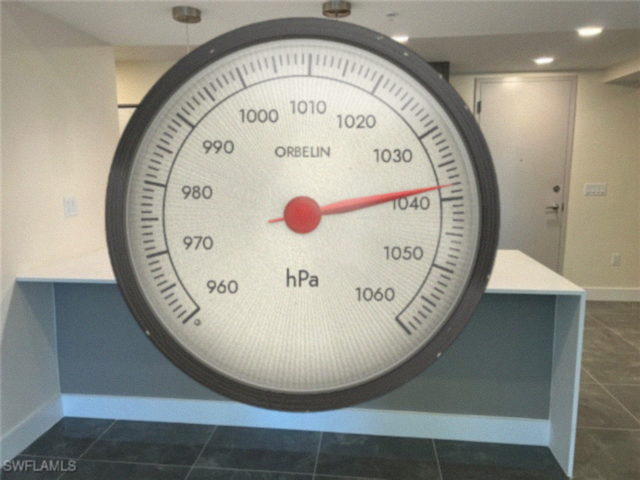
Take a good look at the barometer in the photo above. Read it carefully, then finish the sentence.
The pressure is 1038 hPa
